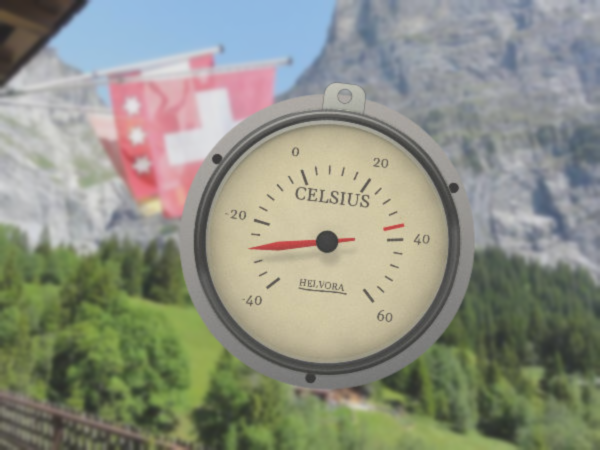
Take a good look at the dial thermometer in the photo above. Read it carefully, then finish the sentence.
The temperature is -28 °C
